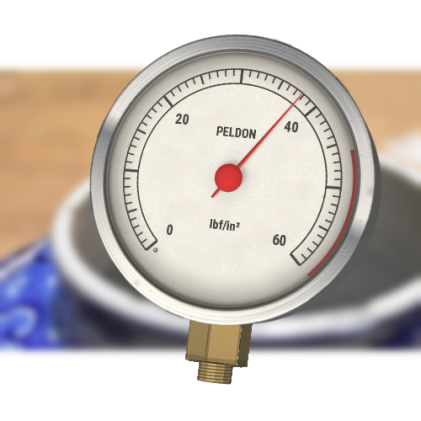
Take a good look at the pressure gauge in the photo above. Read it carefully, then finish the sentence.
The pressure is 38 psi
